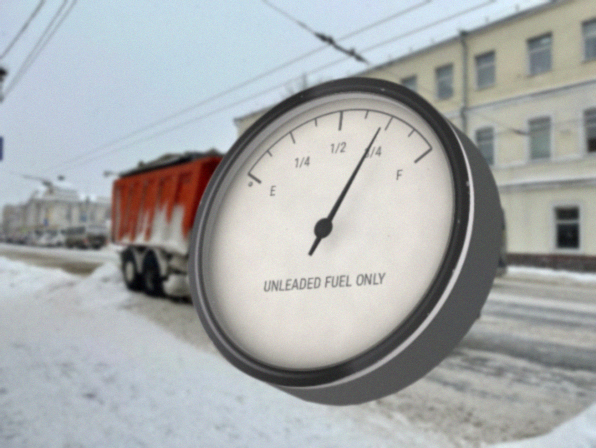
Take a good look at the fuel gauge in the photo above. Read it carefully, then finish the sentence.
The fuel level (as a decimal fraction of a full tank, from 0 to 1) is 0.75
